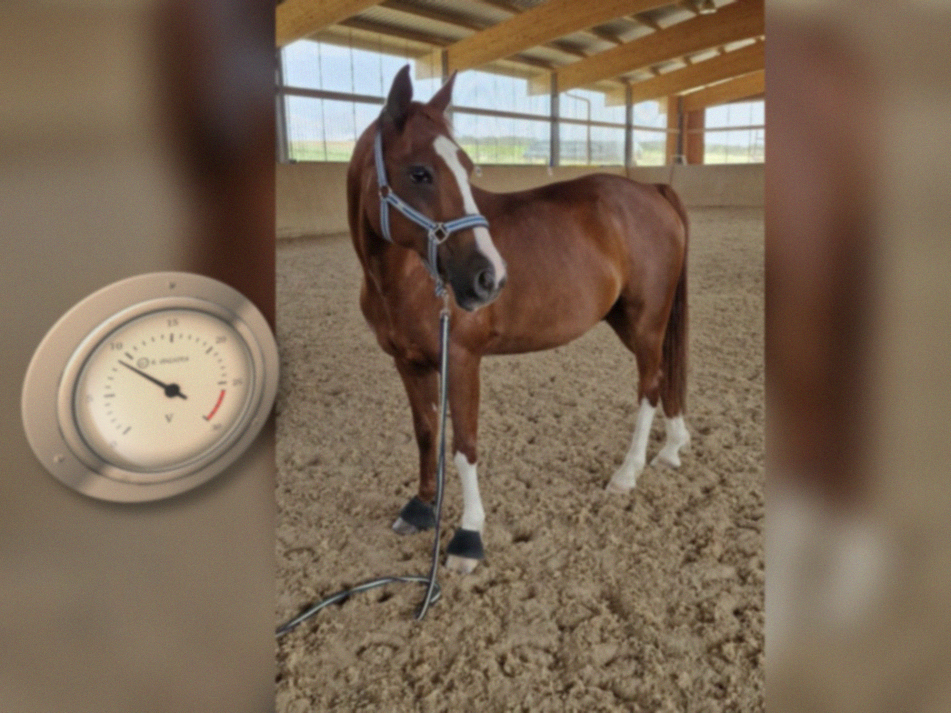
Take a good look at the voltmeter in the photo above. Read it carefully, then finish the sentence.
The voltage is 9 V
